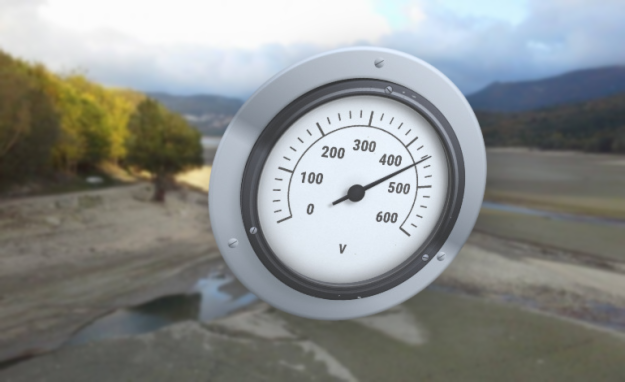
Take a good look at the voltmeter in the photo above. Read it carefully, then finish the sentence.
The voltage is 440 V
